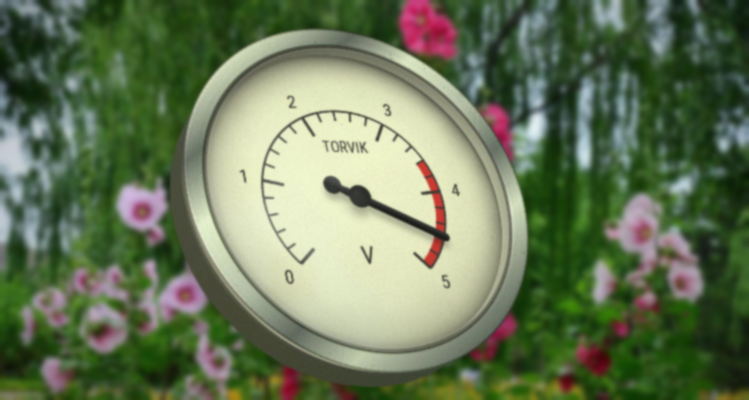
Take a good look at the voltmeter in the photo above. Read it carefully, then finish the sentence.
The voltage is 4.6 V
